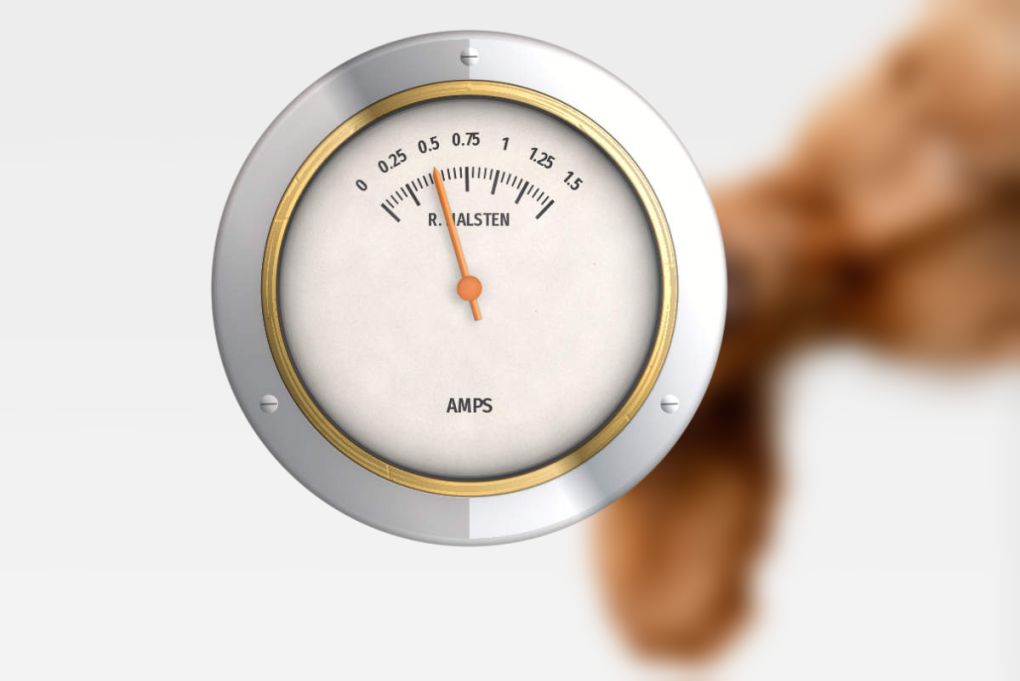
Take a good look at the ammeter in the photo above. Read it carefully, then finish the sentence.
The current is 0.5 A
